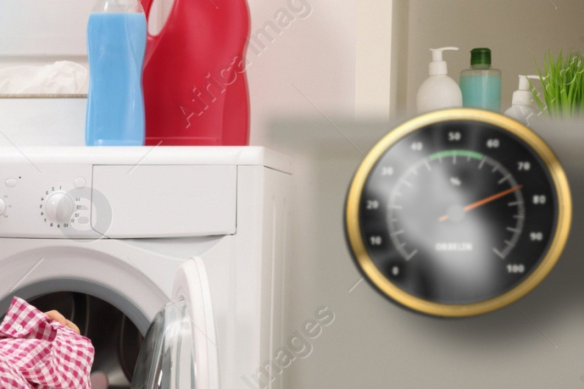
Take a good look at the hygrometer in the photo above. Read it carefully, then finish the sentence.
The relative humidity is 75 %
